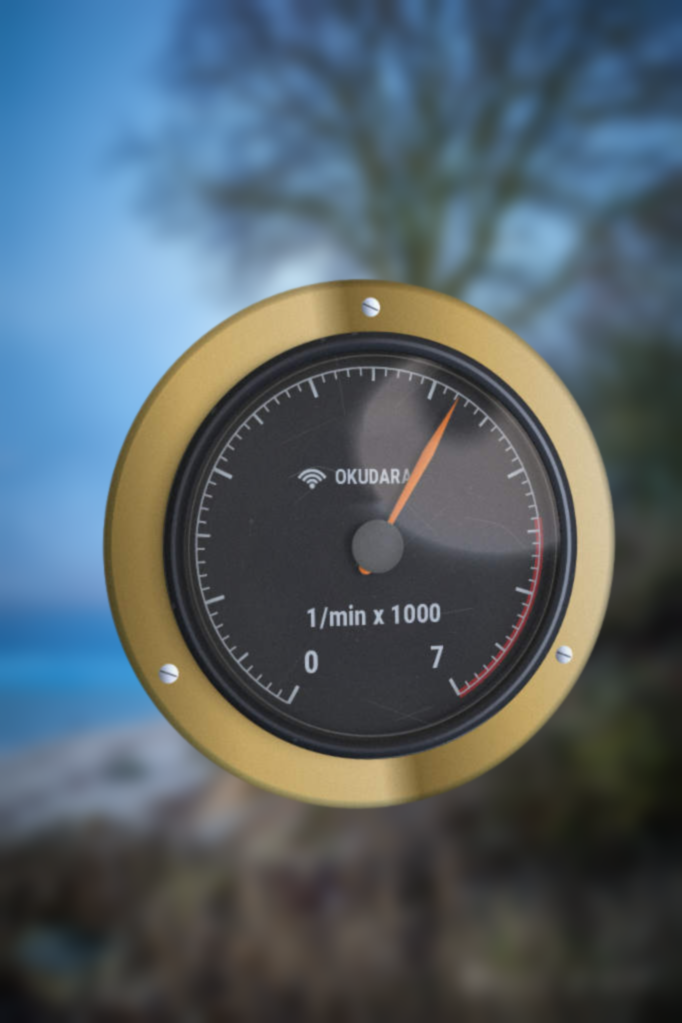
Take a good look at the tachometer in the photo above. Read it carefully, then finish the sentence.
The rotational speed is 4200 rpm
